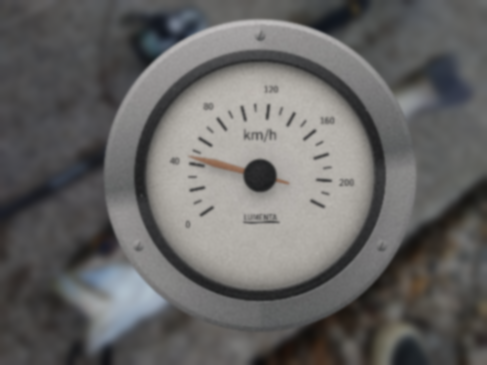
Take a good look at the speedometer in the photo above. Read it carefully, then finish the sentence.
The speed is 45 km/h
